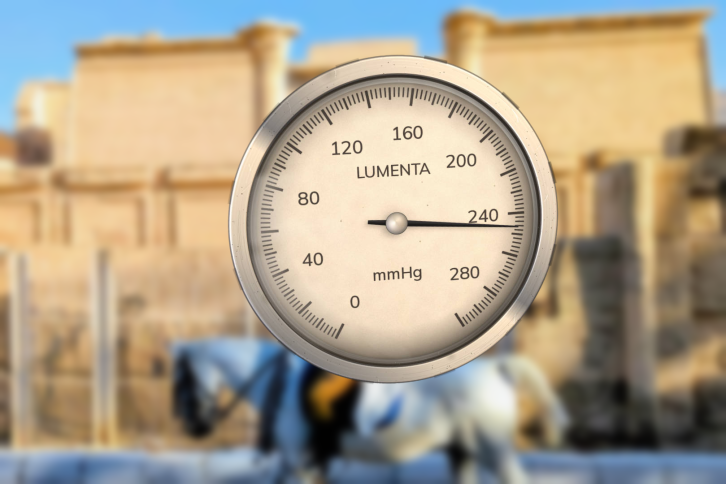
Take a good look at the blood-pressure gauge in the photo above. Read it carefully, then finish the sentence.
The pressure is 246 mmHg
